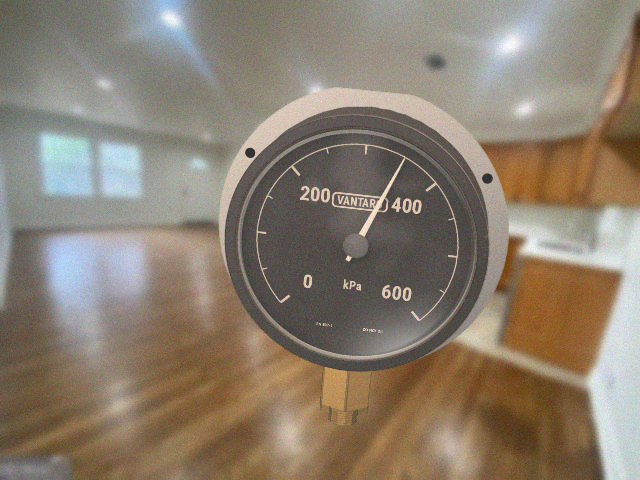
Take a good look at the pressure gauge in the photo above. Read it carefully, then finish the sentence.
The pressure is 350 kPa
